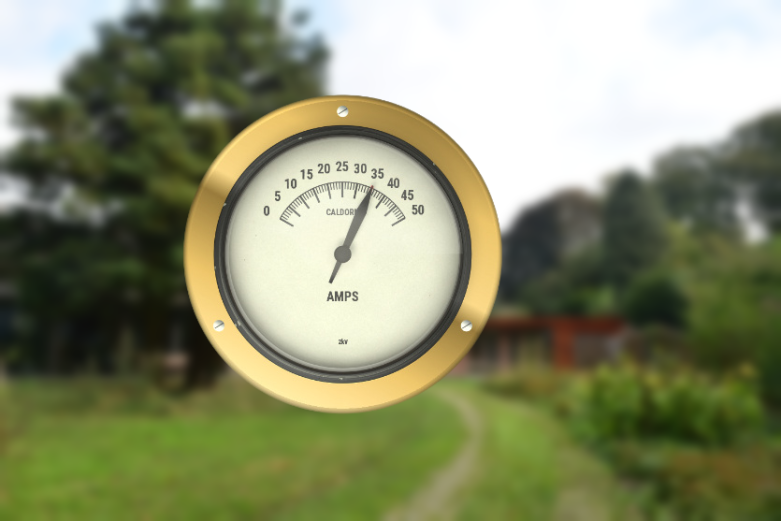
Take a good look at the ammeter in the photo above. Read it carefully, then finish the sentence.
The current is 35 A
